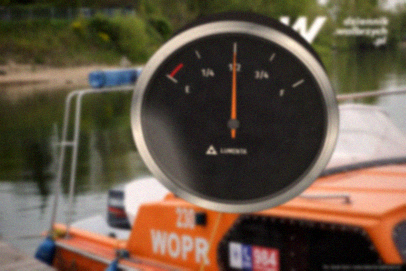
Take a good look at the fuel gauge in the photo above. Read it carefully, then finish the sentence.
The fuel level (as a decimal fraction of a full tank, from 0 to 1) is 0.5
